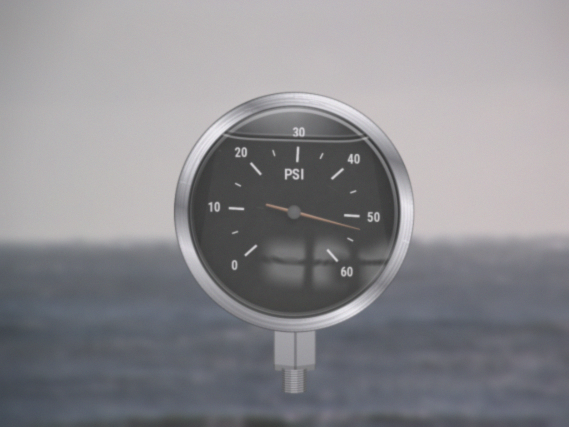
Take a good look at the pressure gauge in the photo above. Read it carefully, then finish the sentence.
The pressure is 52.5 psi
